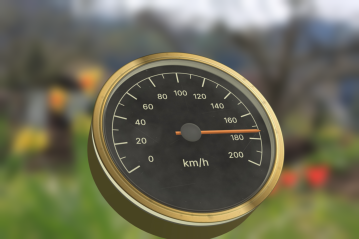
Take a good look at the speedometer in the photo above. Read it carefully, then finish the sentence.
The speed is 175 km/h
